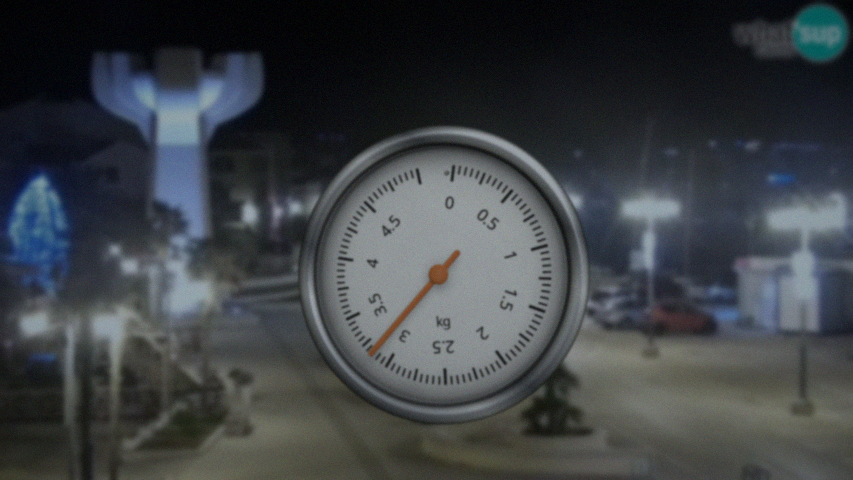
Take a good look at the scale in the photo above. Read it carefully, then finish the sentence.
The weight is 3.15 kg
